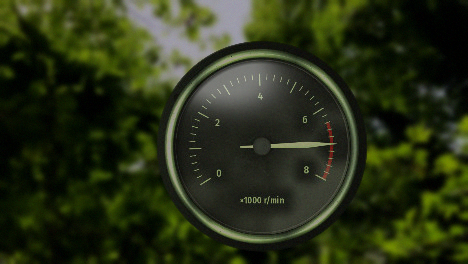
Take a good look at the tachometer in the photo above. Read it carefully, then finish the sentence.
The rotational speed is 7000 rpm
